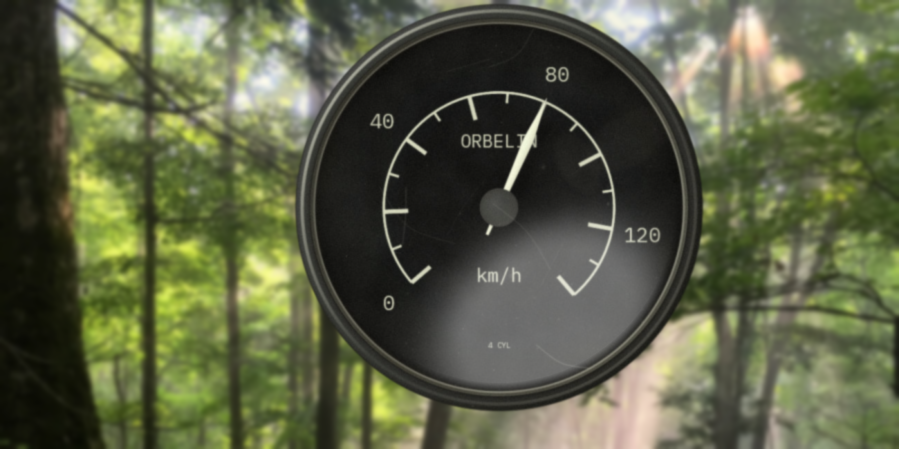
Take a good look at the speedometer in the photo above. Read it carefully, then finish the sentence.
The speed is 80 km/h
